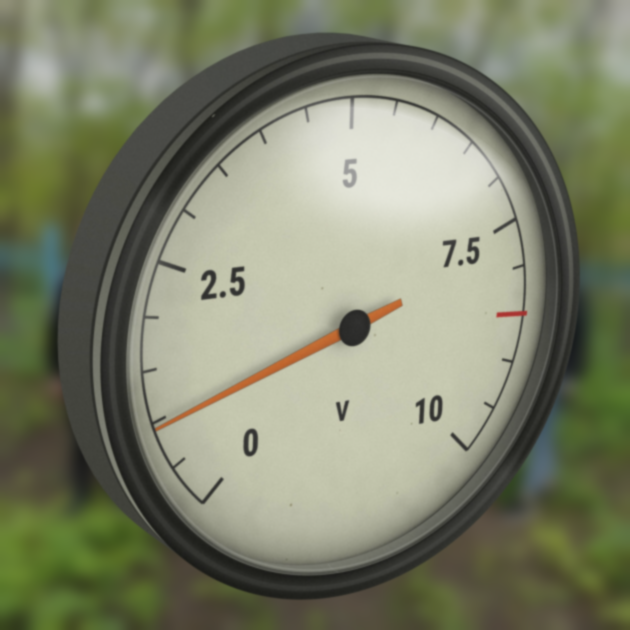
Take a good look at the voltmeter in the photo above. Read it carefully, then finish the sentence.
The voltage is 1 V
